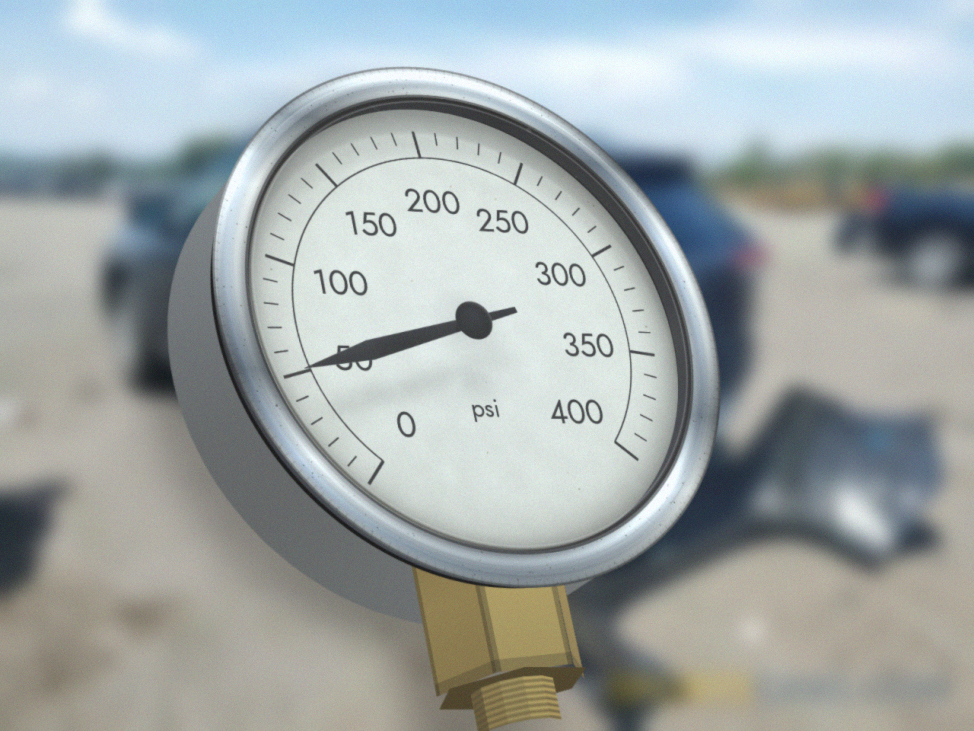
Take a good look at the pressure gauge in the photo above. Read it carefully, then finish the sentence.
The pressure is 50 psi
